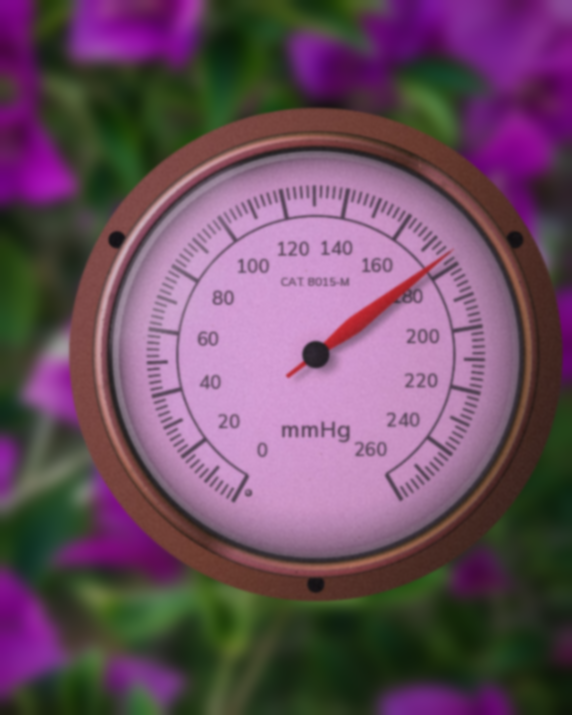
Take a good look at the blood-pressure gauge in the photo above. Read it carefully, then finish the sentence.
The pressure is 176 mmHg
